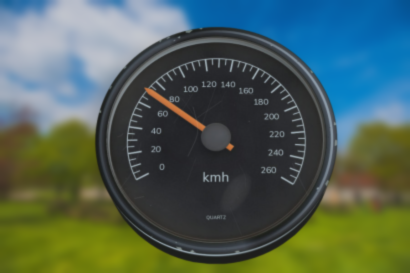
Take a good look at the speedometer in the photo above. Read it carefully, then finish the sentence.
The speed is 70 km/h
